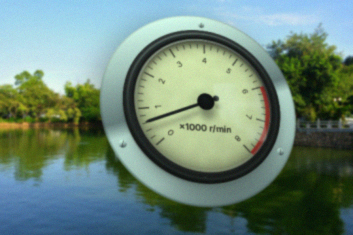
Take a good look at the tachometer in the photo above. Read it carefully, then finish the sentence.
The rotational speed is 600 rpm
